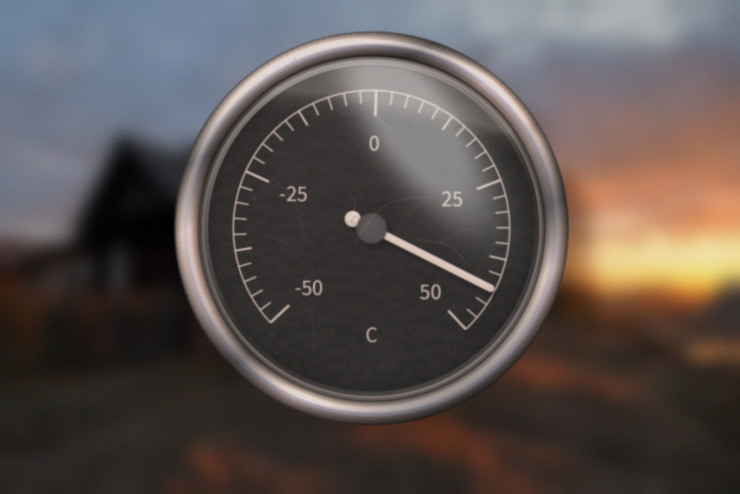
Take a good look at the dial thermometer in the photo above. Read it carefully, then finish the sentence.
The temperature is 42.5 °C
